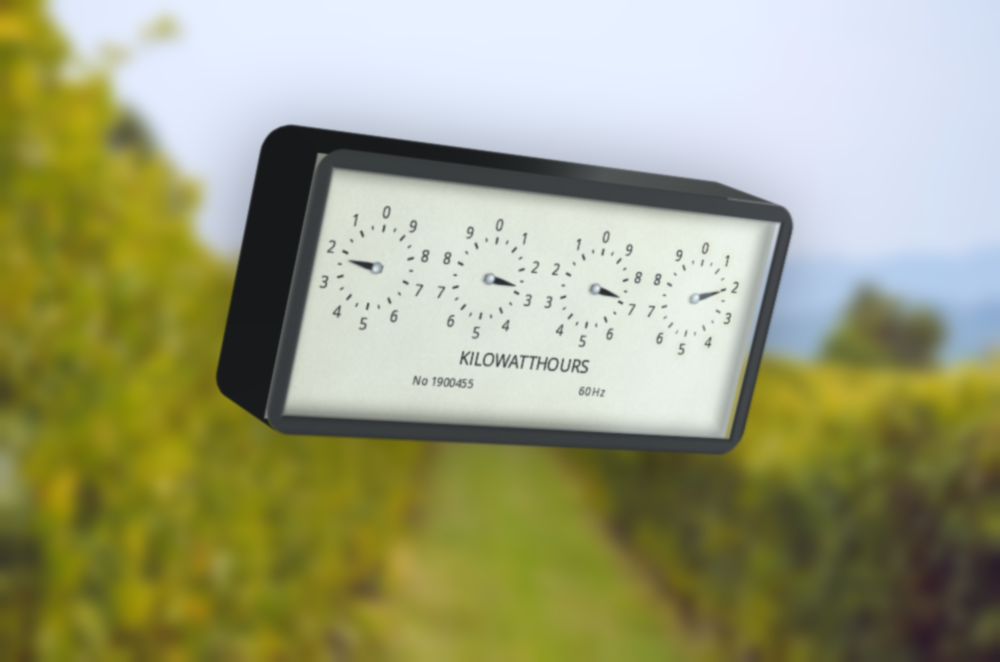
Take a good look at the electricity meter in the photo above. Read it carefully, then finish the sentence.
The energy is 2272 kWh
